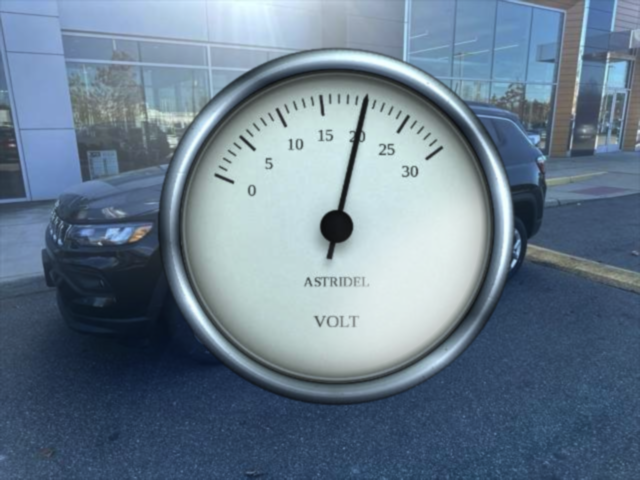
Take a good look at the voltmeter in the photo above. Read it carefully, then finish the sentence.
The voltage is 20 V
